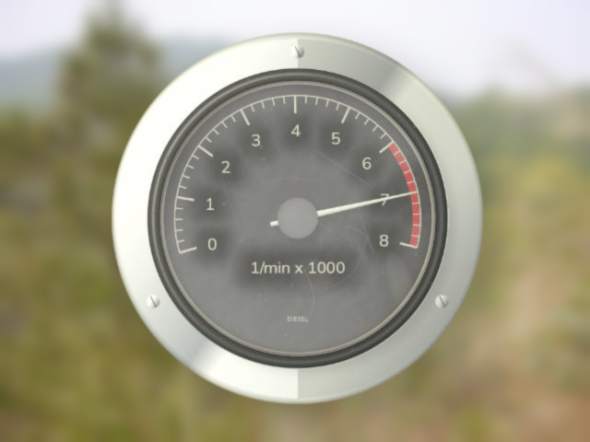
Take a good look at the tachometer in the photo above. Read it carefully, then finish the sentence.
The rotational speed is 7000 rpm
